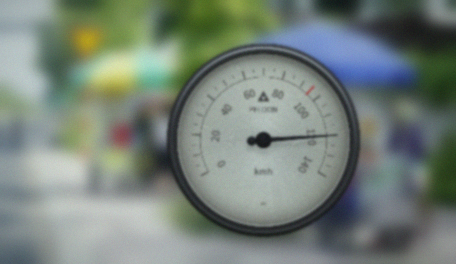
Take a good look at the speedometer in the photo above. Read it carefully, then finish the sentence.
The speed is 120 km/h
